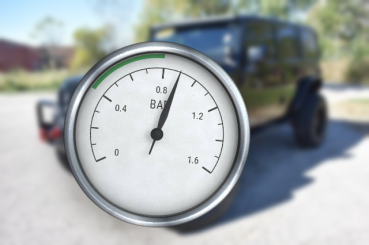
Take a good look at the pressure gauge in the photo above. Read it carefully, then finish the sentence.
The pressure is 0.9 bar
